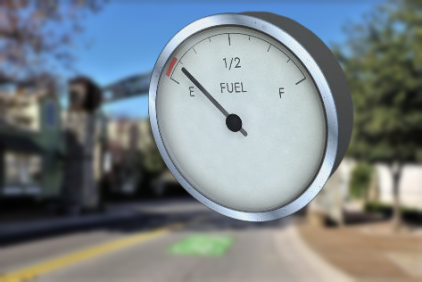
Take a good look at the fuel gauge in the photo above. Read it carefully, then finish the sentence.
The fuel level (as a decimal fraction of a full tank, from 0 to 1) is 0.125
